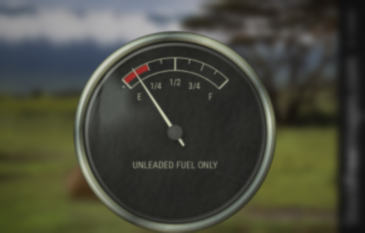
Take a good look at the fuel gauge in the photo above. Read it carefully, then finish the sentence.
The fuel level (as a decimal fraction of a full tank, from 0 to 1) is 0.125
